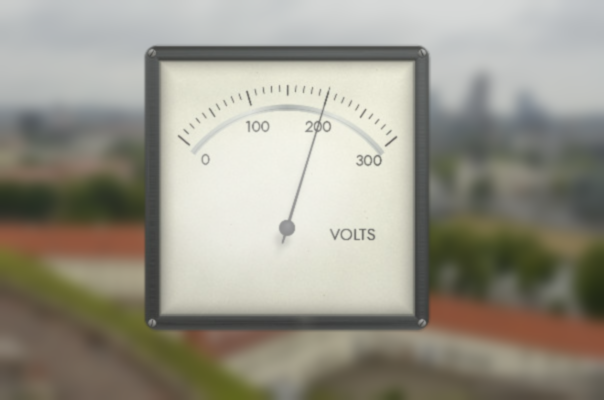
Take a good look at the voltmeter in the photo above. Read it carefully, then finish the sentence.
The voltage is 200 V
